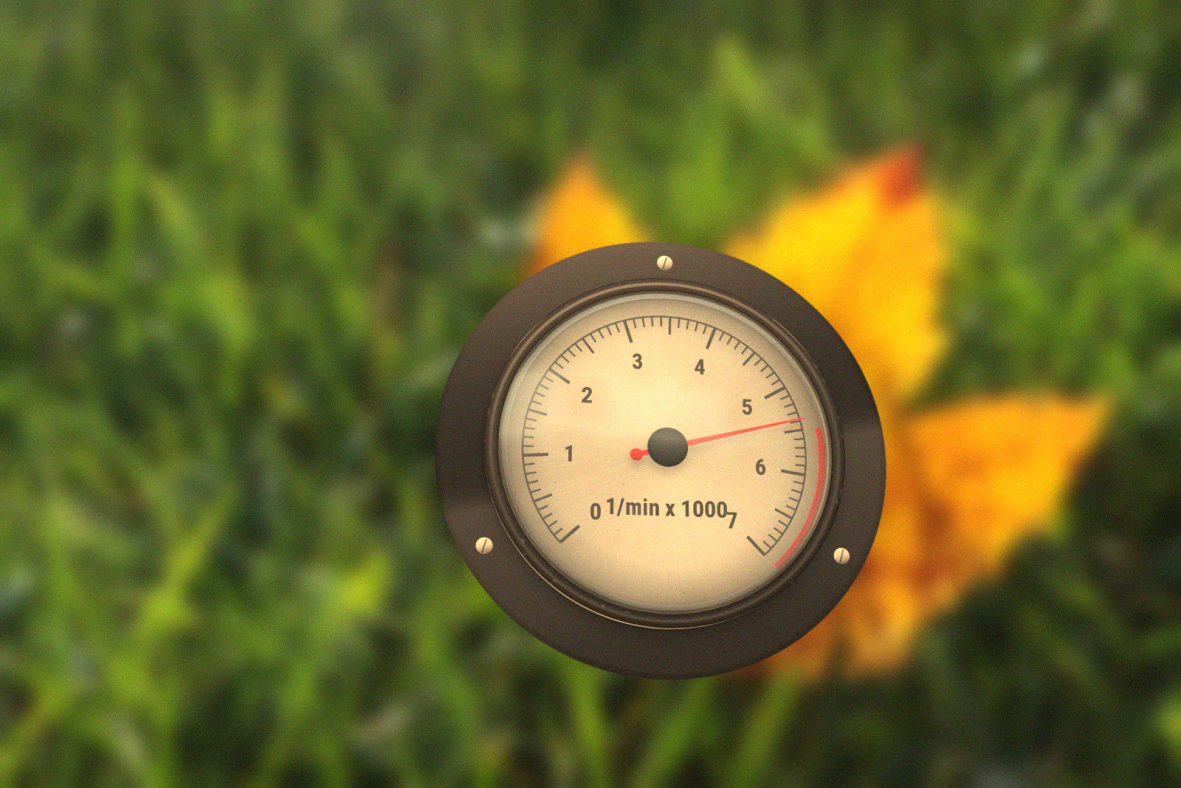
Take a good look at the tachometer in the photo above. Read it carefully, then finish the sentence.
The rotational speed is 5400 rpm
